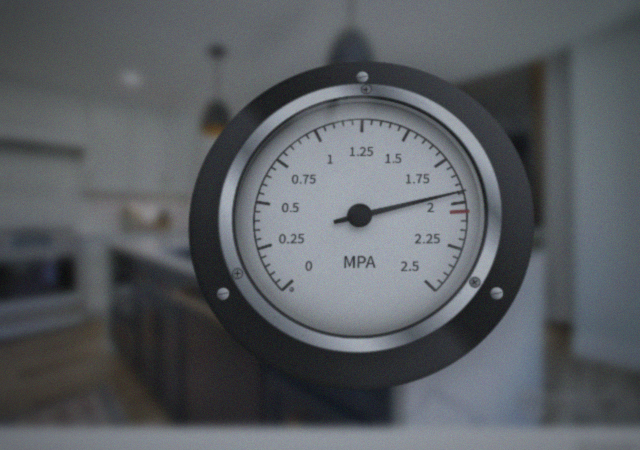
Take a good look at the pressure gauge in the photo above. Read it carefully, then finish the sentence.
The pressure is 1.95 MPa
